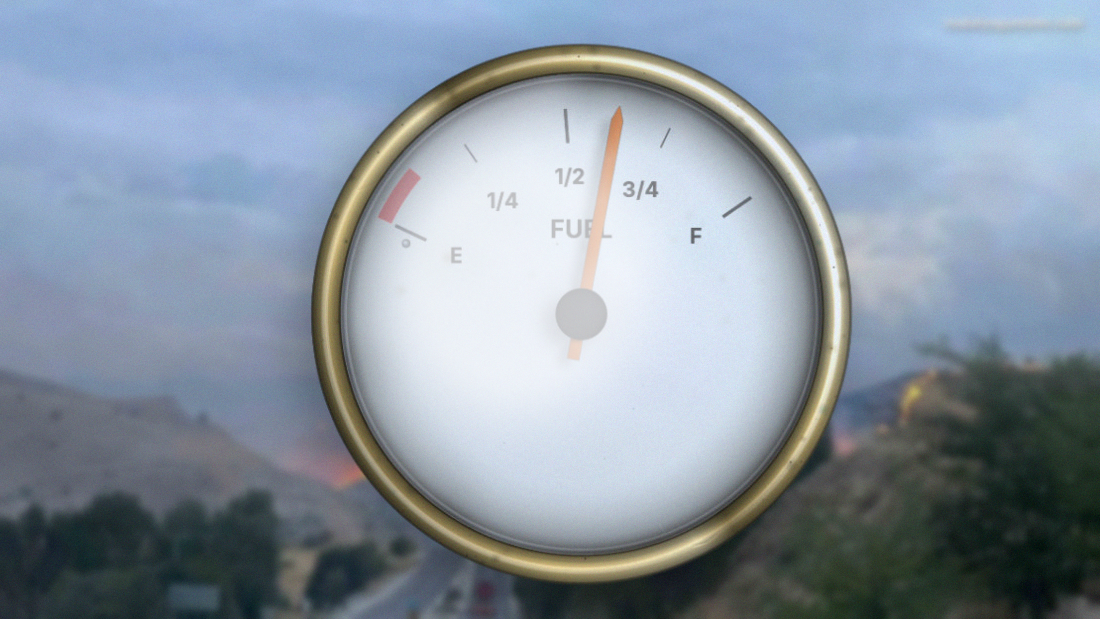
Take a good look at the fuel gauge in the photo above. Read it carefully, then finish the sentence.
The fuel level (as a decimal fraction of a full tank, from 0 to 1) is 0.625
